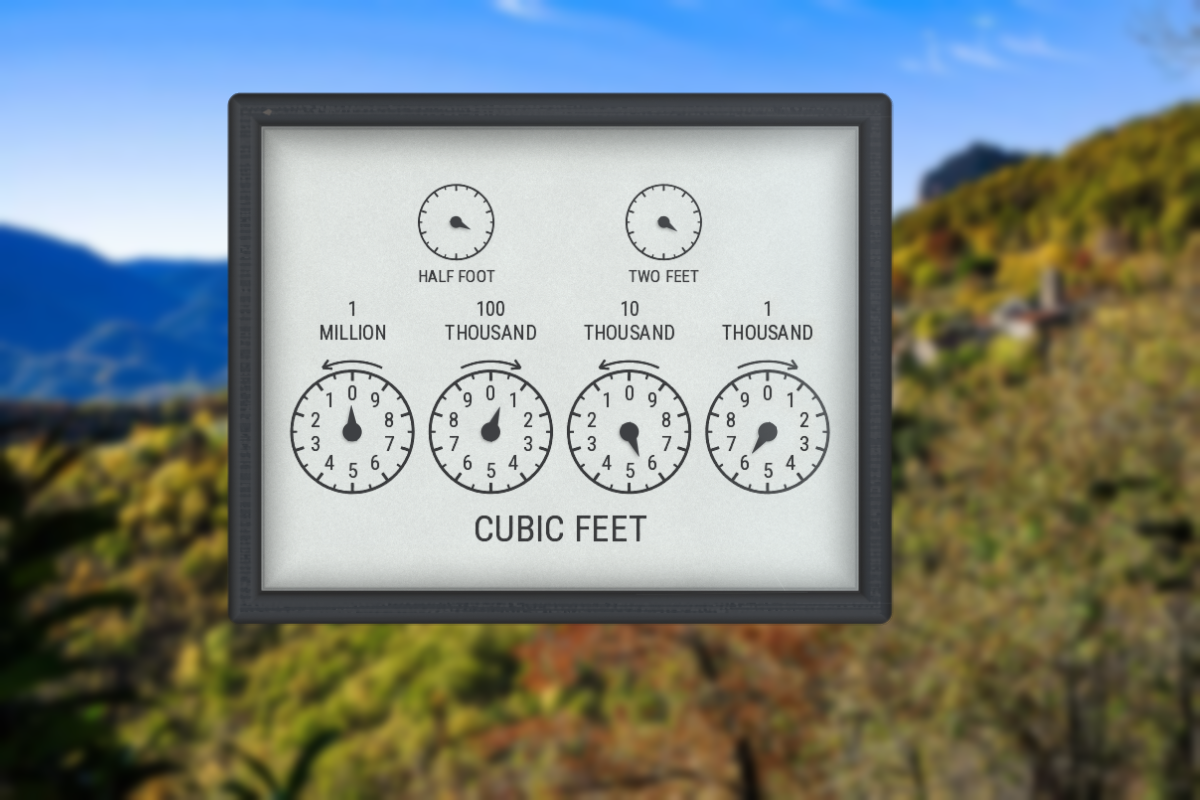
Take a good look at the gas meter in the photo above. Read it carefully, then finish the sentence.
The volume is 5600 ft³
